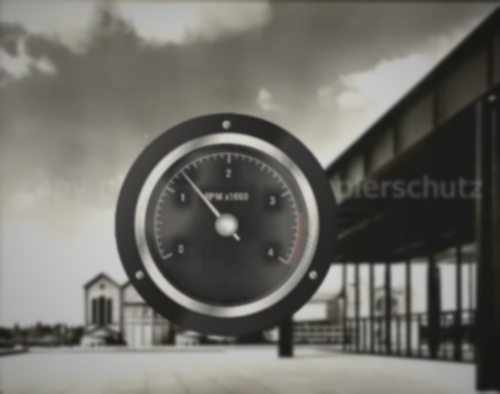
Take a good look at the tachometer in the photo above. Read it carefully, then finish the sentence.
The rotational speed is 1300 rpm
